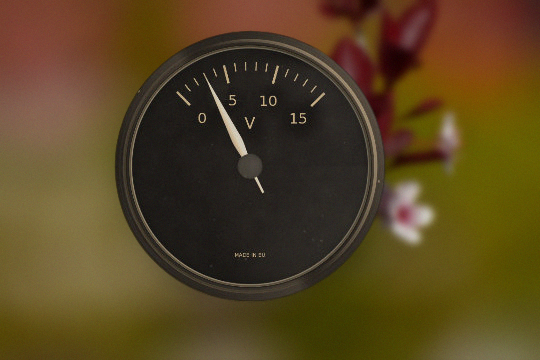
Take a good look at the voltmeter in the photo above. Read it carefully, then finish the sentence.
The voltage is 3 V
